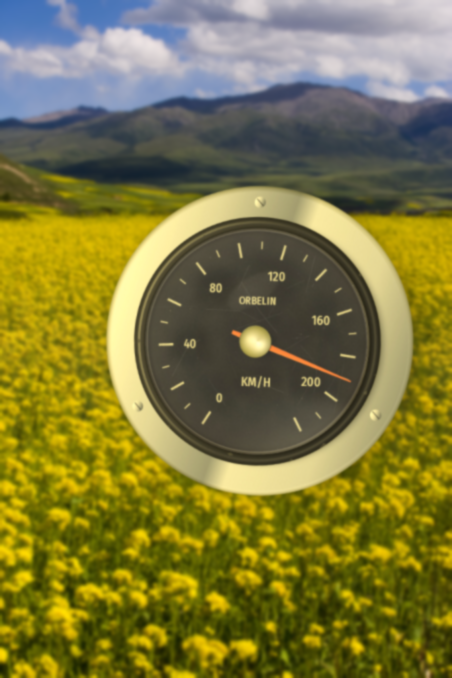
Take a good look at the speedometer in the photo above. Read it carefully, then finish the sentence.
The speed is 190 km/h
